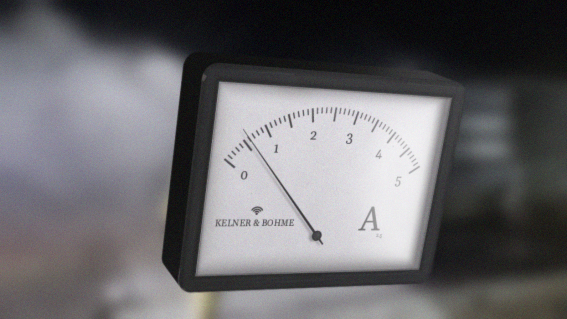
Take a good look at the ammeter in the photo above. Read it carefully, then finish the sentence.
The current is 0.6 A
